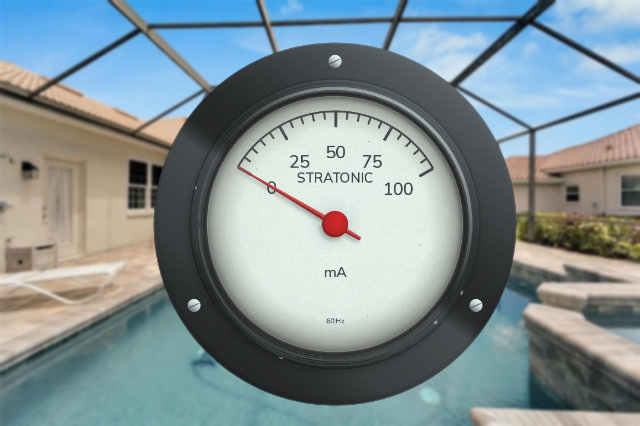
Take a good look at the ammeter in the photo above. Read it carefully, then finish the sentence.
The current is 0 mA
